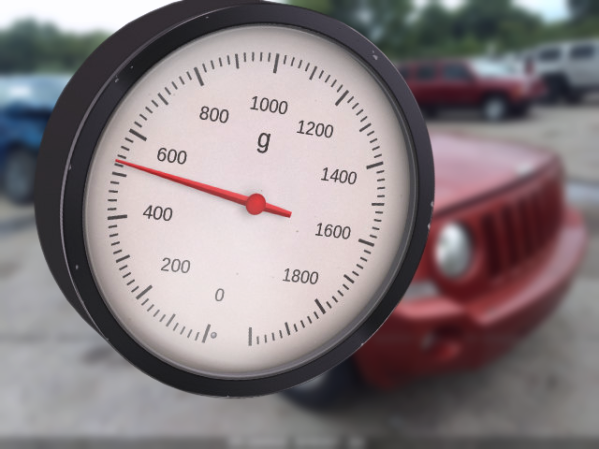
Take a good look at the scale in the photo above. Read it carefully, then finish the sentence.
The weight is 530 g
